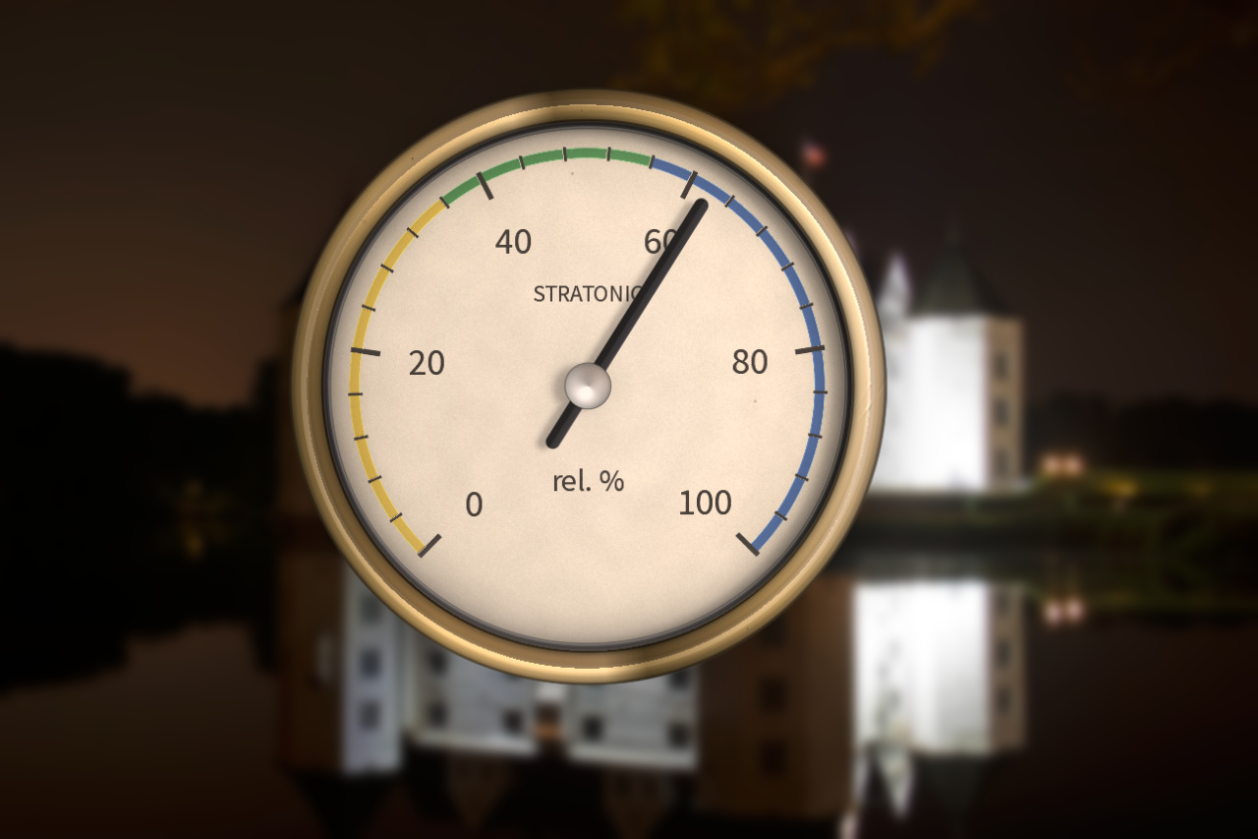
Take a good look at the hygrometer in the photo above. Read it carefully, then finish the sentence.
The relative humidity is 62 %
